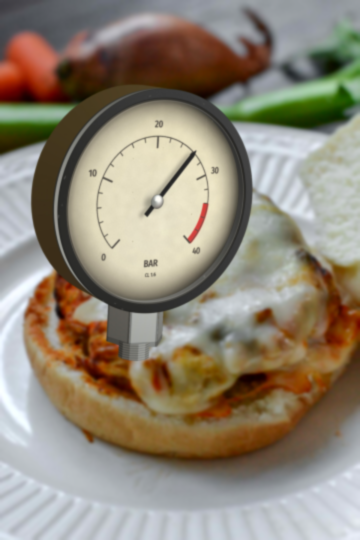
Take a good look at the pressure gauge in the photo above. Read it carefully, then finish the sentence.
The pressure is 26 bar
